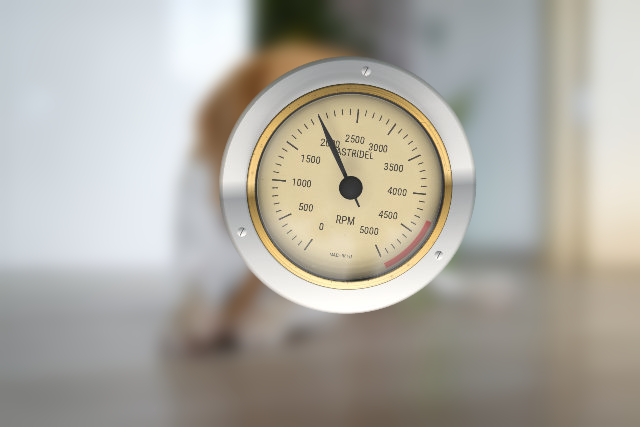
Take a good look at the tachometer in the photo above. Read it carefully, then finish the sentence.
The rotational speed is 2000 rpm
